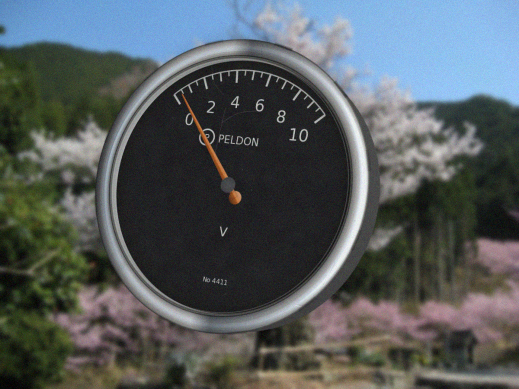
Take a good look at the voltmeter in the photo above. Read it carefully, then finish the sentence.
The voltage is 0.5 V
